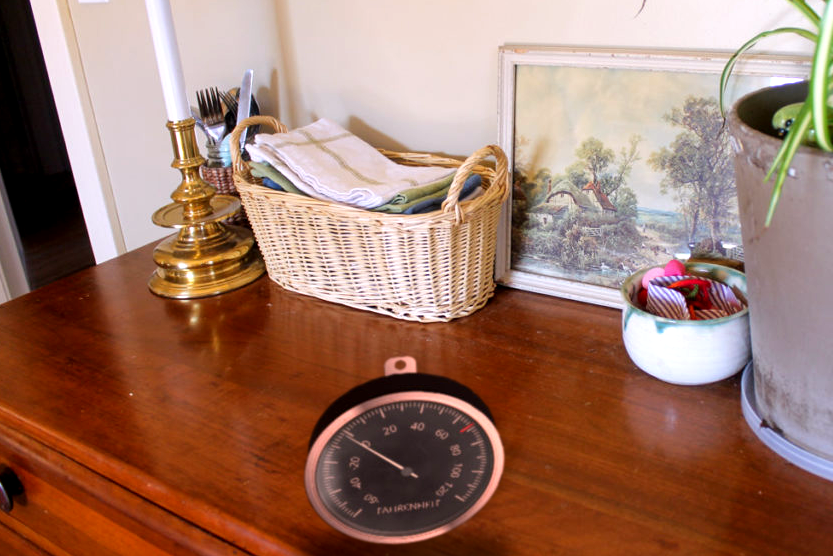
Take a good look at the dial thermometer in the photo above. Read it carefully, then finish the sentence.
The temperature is 0 °F
